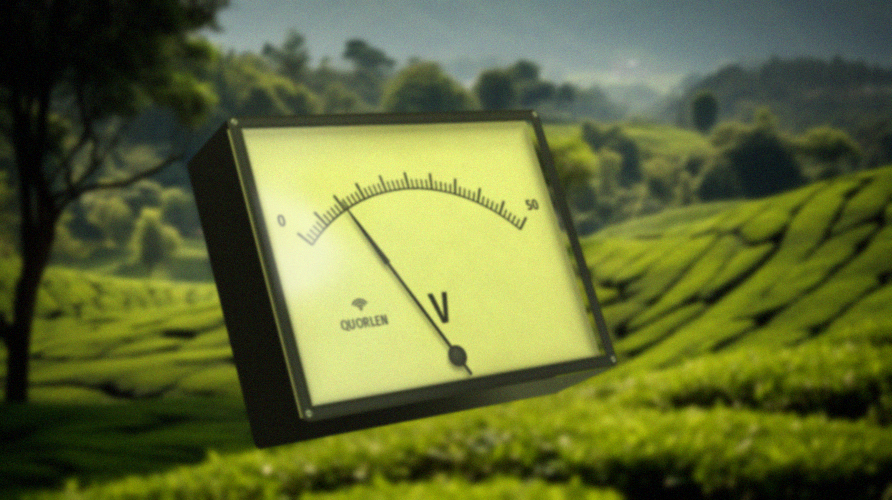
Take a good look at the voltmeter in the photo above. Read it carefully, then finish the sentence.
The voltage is 10 V
